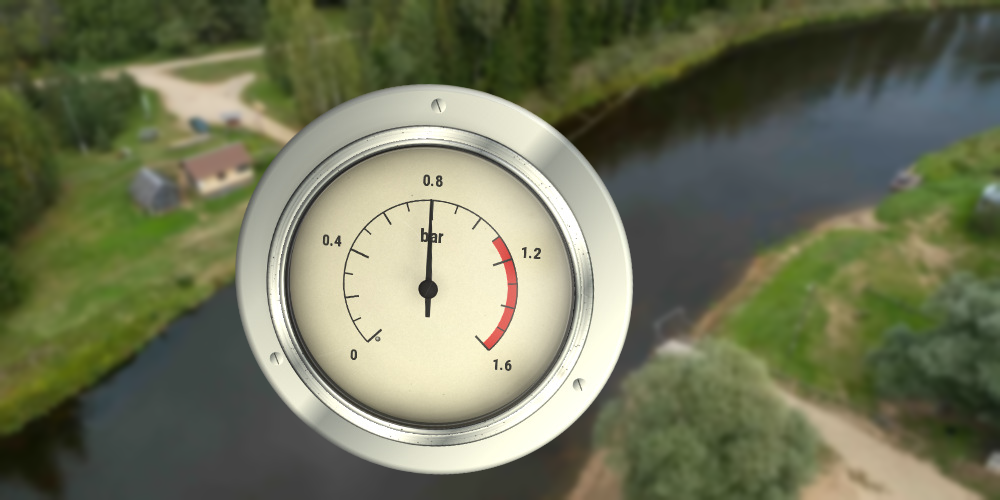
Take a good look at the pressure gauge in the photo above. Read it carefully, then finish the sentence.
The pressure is 0.8 bar
